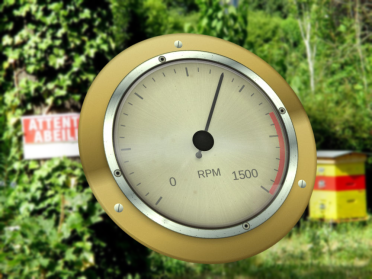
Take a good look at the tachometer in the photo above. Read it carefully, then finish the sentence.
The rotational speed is 900 rpm
